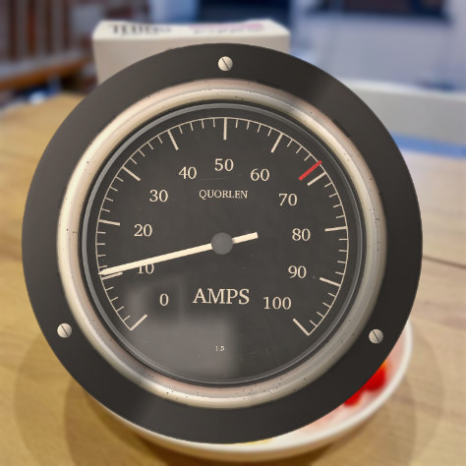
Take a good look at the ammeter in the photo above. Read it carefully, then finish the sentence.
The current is 11 A
